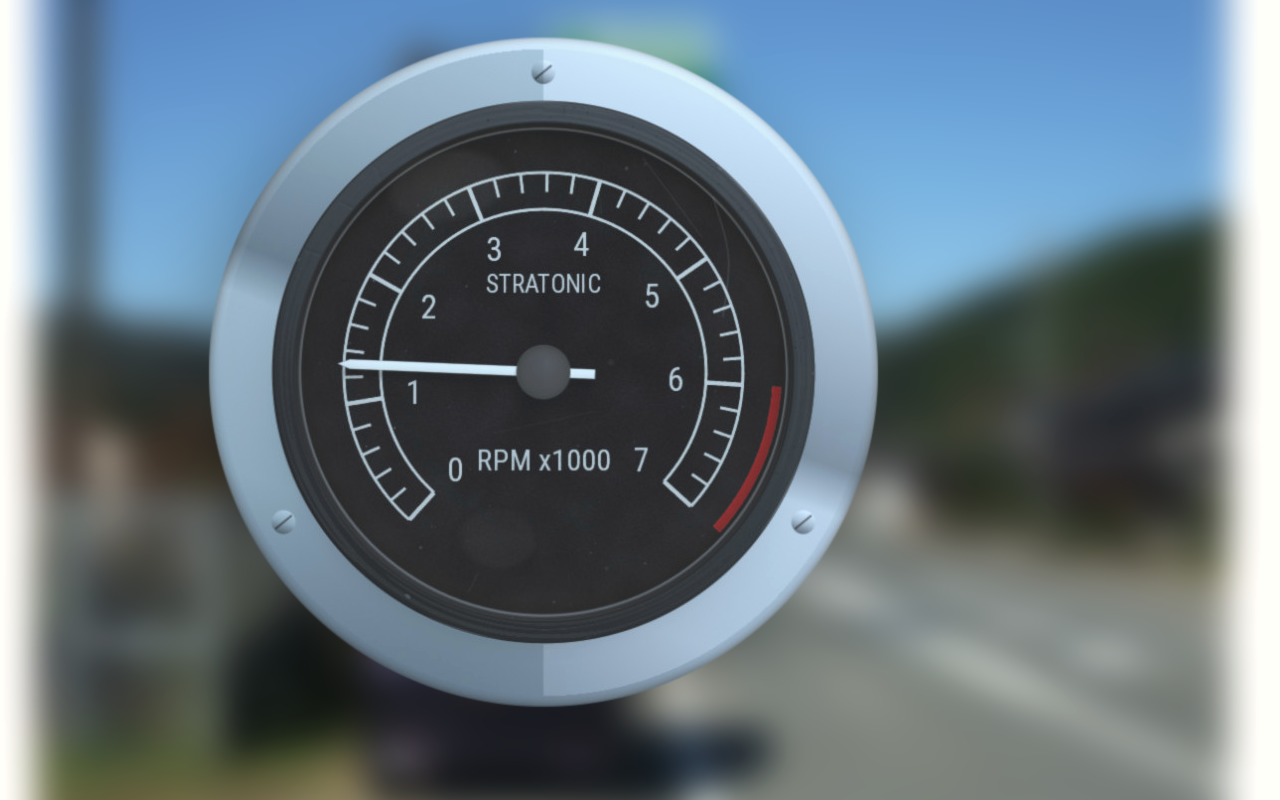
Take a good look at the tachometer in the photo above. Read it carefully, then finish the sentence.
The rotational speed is 1300 rpm
